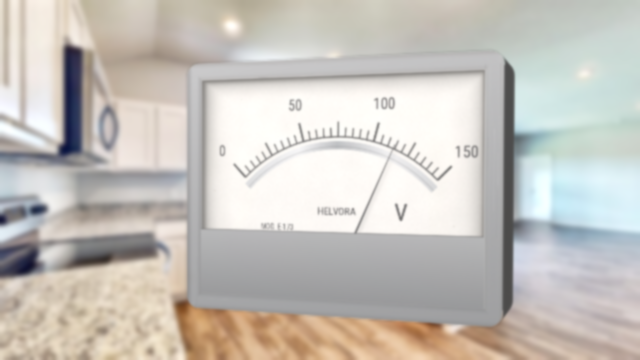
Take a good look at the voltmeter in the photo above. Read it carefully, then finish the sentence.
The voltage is 115 V
